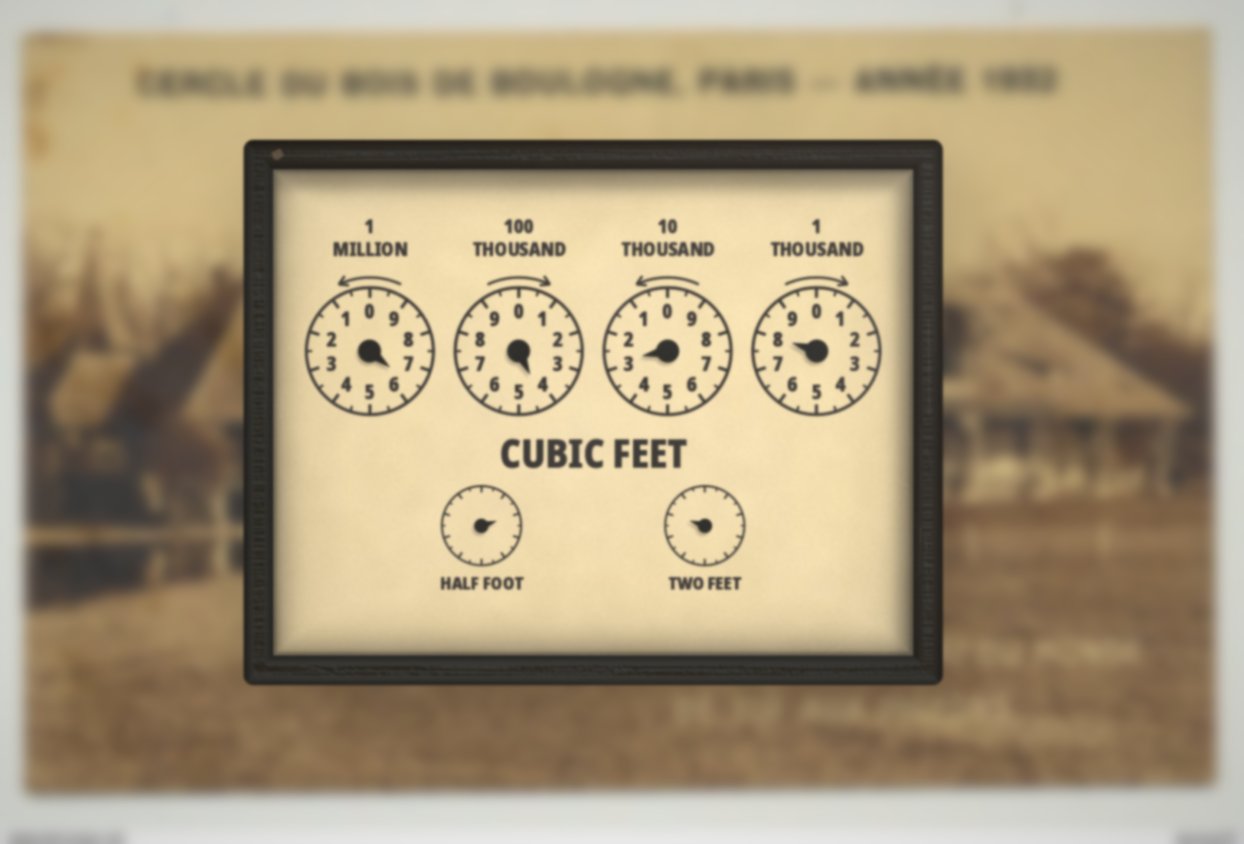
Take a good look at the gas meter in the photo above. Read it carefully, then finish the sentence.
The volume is 642800 ft³
